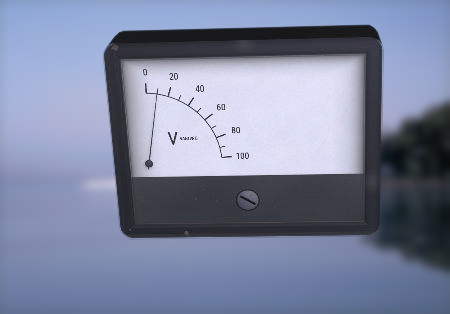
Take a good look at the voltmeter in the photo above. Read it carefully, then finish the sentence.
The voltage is 10 V
